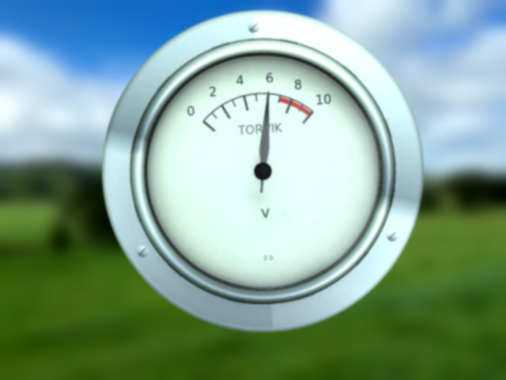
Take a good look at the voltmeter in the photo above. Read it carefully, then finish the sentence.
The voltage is 6 V
